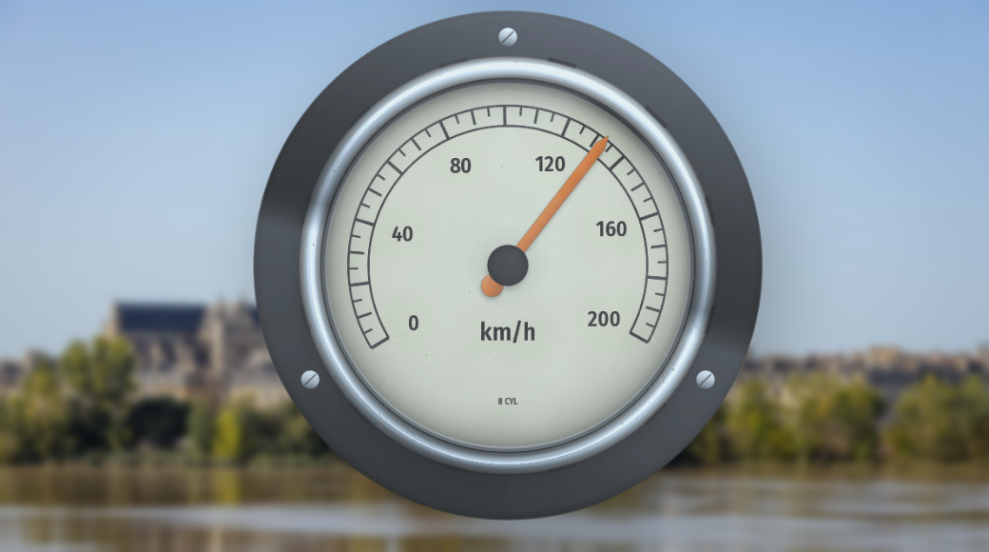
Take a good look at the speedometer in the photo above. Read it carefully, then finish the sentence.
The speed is 132.5 km/h
